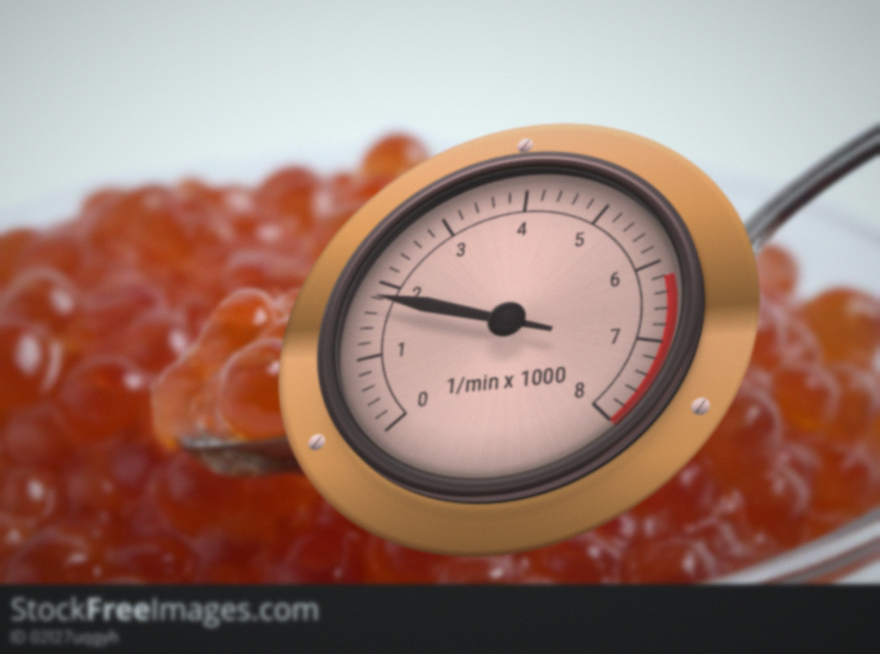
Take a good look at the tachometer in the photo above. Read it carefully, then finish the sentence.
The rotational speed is 1800 rpm
